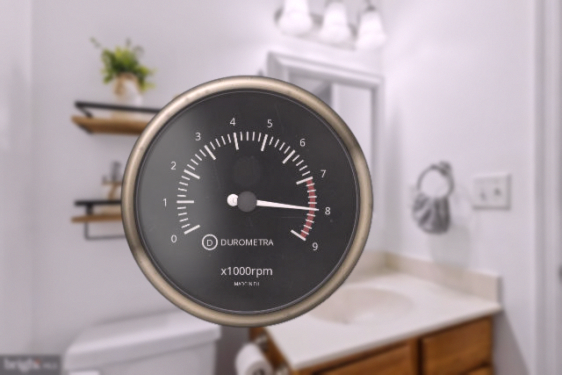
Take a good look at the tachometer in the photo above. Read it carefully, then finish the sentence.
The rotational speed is 8000 rpm
